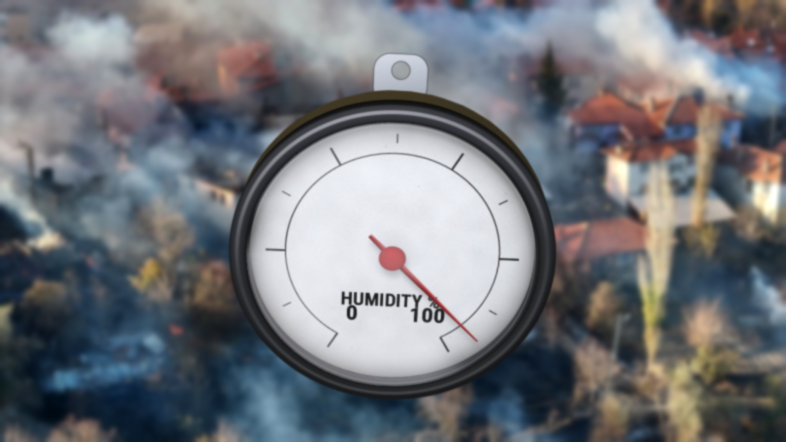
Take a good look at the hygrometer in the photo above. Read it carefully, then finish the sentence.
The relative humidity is 95 %
